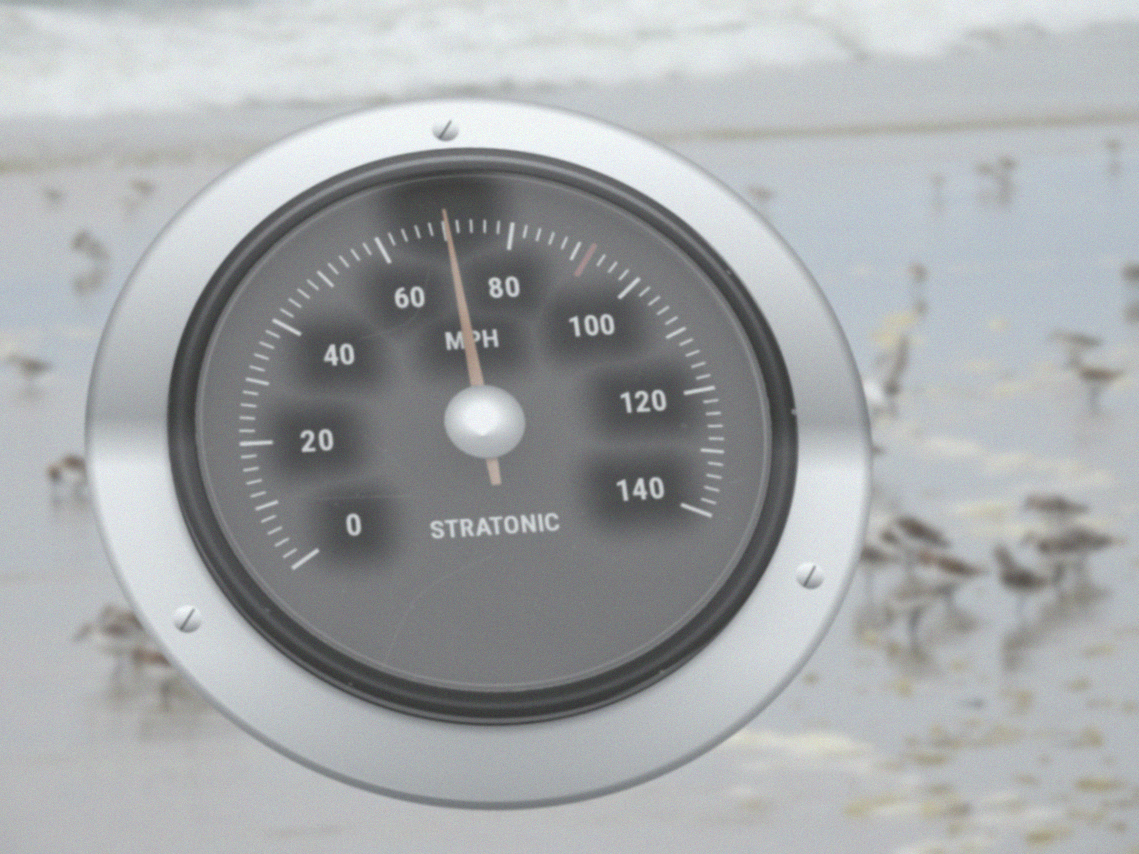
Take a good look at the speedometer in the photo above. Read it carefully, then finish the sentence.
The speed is 70 mph
